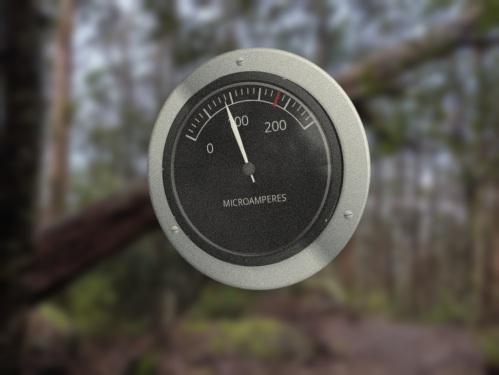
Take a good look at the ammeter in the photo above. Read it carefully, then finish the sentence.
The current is 90 µA
